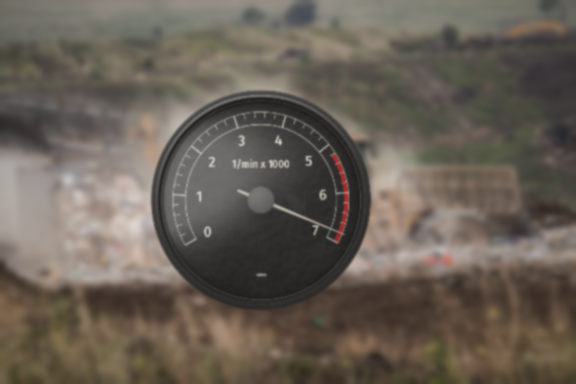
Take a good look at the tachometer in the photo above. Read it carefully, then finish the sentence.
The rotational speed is 6800 rpm
